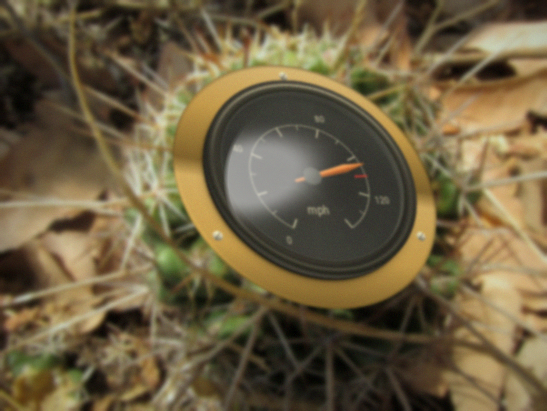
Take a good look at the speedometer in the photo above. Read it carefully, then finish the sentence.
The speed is 105 mph
